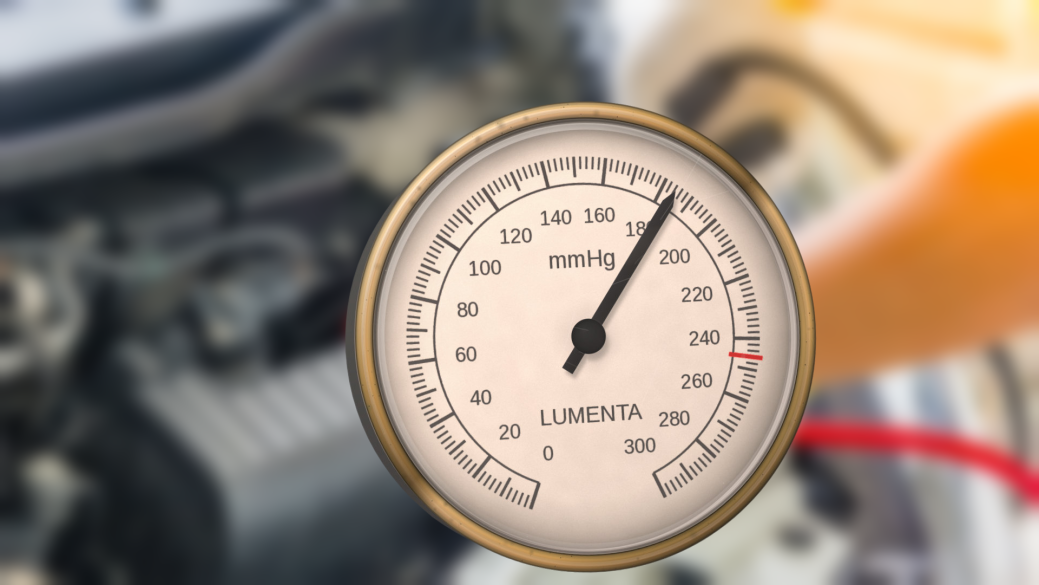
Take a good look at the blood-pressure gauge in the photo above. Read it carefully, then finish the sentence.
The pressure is 184 mmHg
